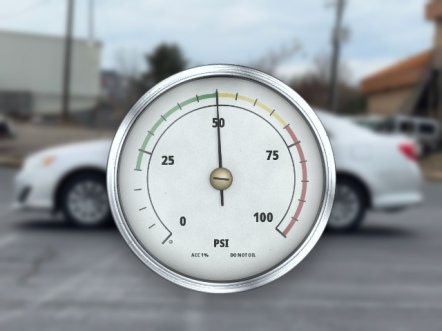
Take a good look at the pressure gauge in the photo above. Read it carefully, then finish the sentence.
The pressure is 50 psi
